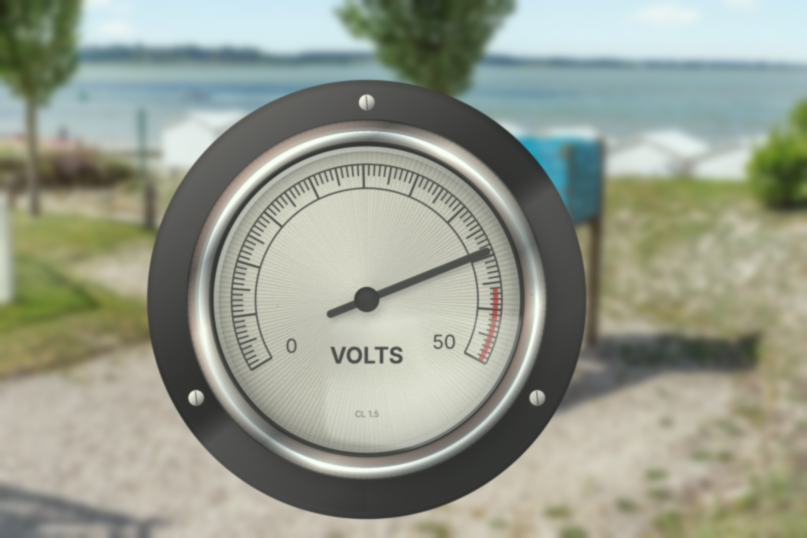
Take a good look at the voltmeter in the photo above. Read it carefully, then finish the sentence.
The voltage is 39.5 V
